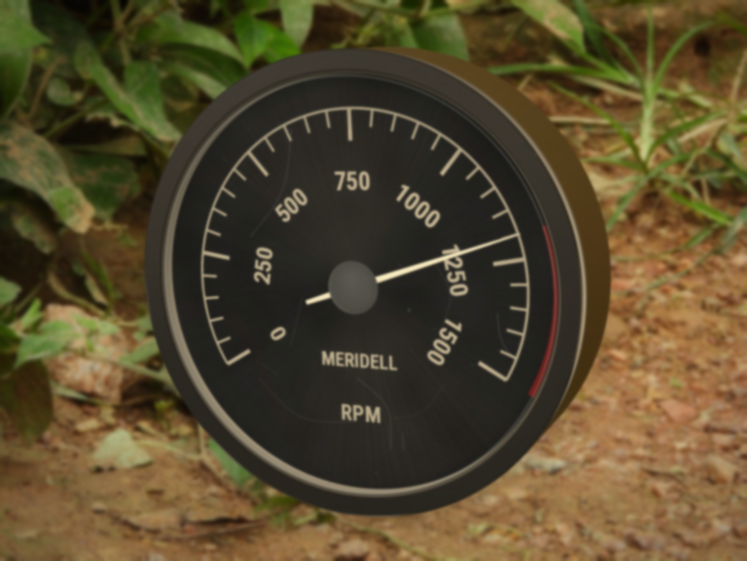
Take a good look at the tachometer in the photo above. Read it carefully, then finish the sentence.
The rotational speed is 1200 rpm
